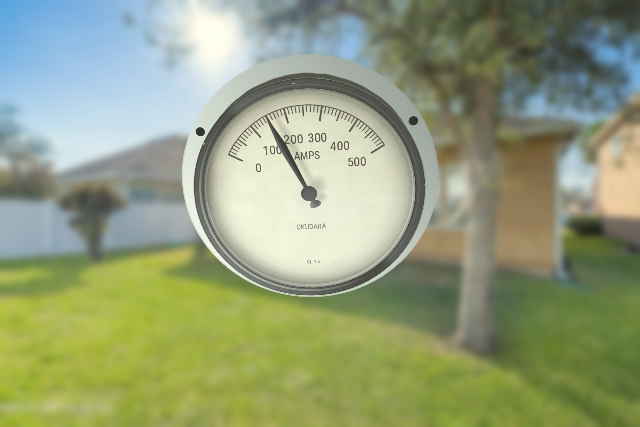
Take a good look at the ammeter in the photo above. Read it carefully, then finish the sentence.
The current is 150 A
